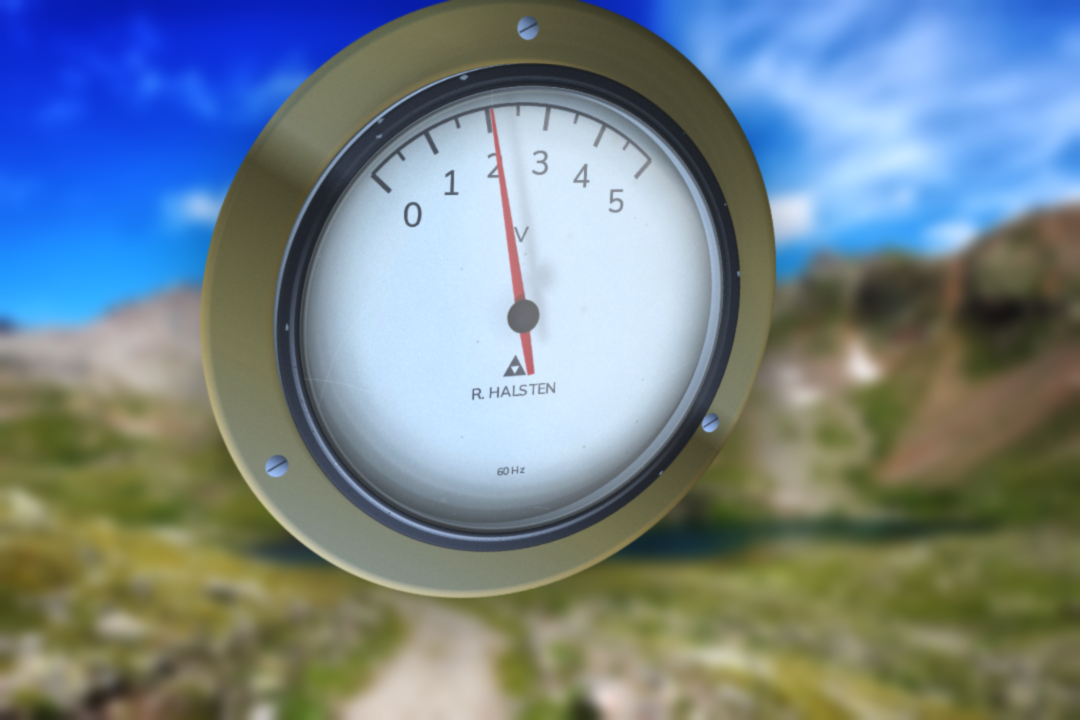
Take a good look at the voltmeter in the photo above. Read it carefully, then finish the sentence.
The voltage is 2 V
